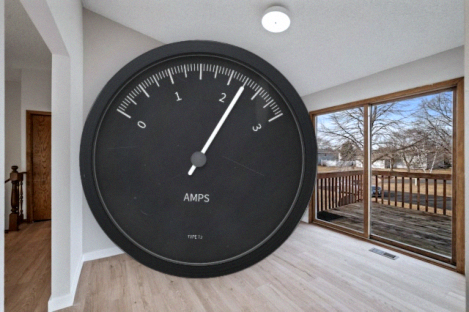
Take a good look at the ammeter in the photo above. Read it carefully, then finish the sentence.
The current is 2.25 A
